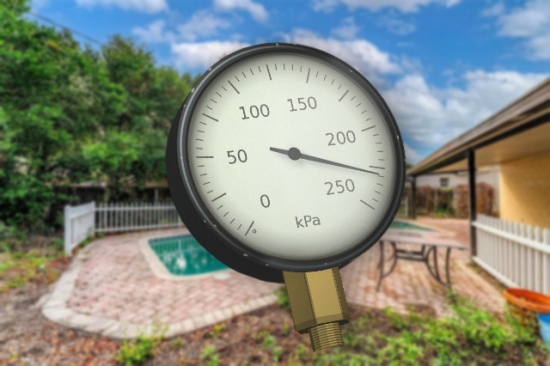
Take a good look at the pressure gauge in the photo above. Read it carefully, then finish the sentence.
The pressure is 230 kPa
